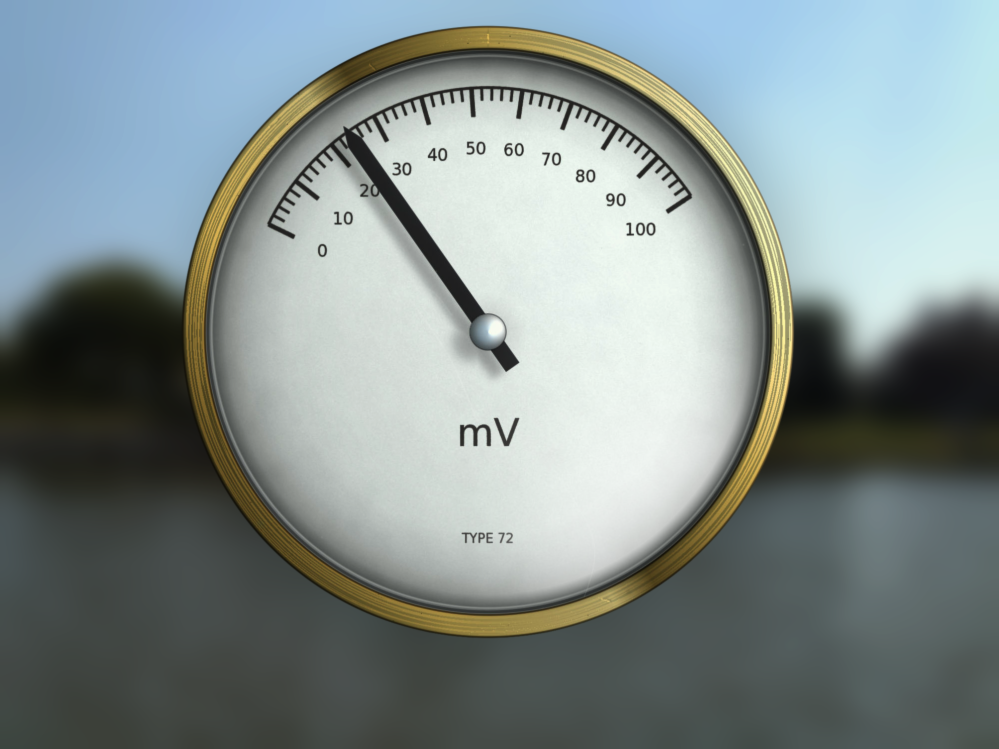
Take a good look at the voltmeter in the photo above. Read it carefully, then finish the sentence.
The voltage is 24 mV
